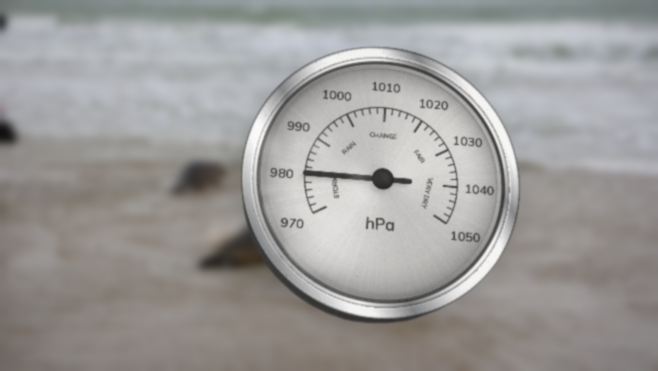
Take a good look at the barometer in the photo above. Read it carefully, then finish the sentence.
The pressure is 980 hPa
